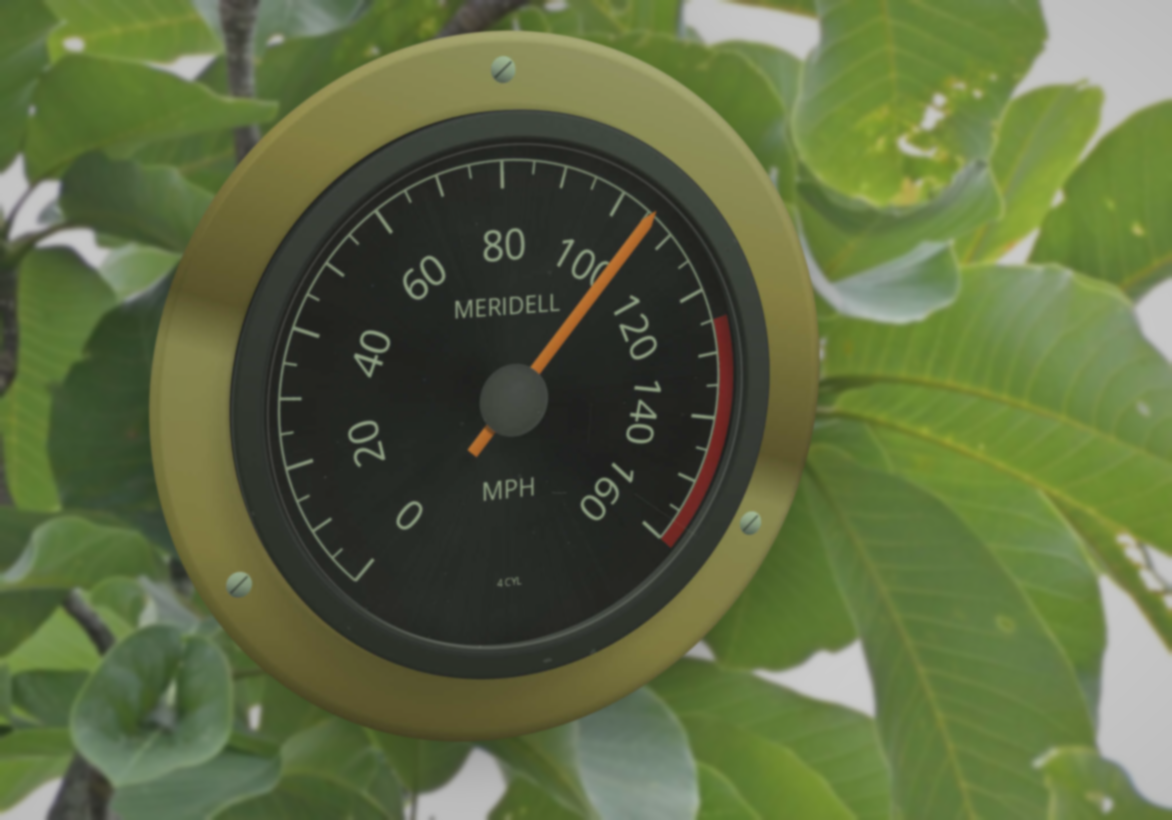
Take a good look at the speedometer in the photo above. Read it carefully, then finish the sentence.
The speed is 105 mph
